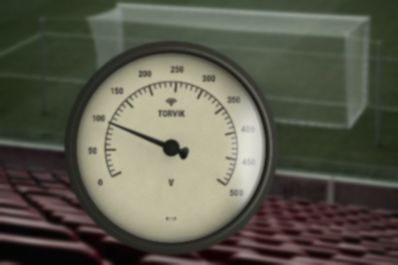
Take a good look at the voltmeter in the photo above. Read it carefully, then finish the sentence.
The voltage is 100 V
